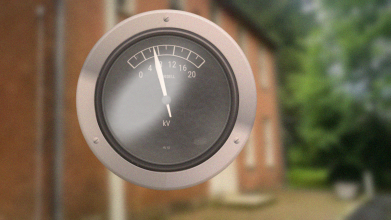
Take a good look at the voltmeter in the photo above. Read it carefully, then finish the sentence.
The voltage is 7 kV
